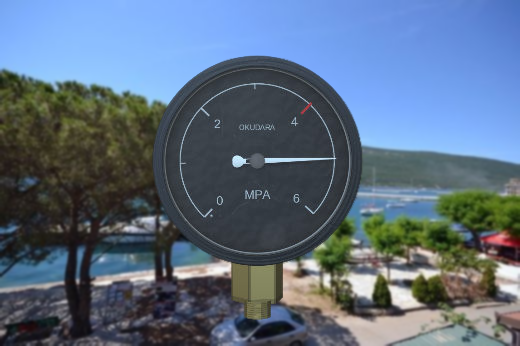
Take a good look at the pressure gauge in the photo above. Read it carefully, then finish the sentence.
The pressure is 5 MPa
